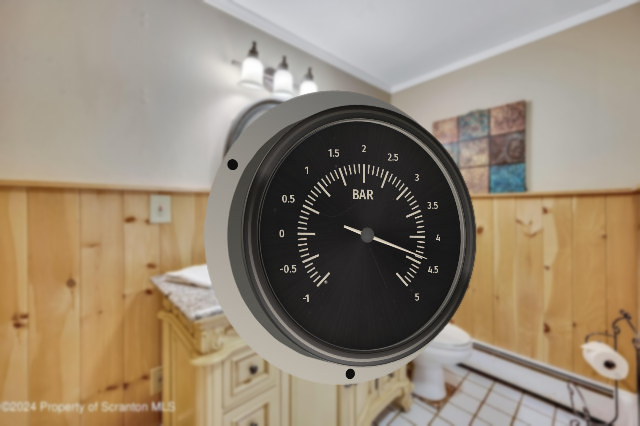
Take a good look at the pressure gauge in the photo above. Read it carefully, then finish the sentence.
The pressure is 4.4 bar
